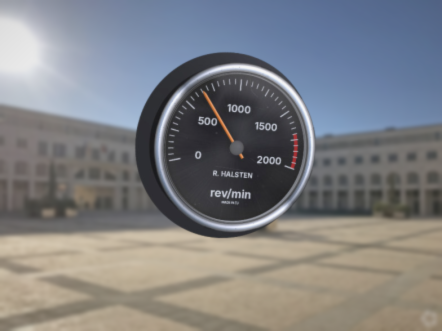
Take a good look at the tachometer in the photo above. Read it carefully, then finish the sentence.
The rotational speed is 650 rpm
